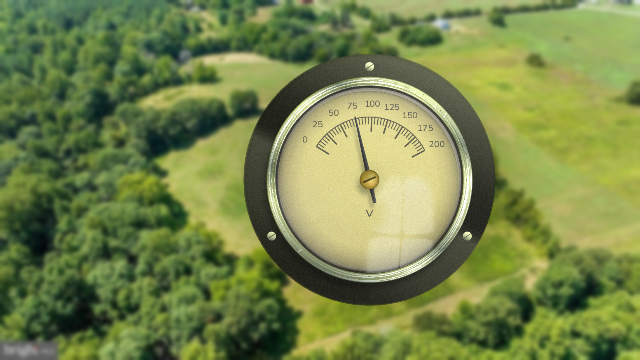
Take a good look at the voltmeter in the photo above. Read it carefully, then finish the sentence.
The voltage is 75 V
